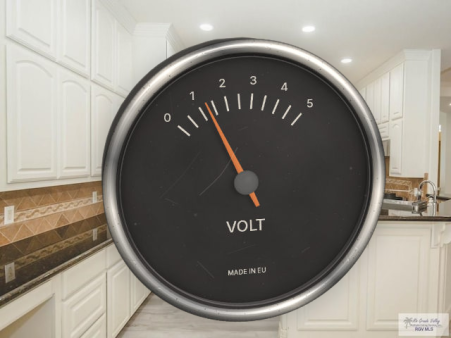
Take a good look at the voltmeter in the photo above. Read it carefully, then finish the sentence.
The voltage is 1.25 V
